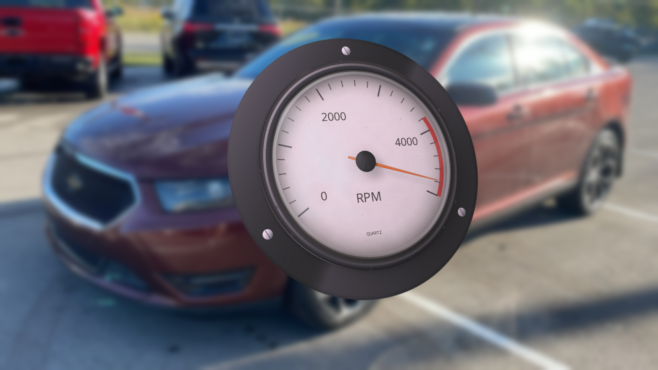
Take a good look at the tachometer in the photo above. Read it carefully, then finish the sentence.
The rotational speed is 4800 rpm
